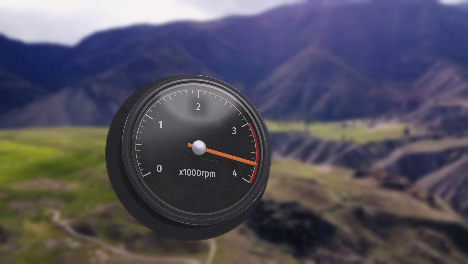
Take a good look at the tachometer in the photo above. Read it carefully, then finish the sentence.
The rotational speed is 3700 rpm
